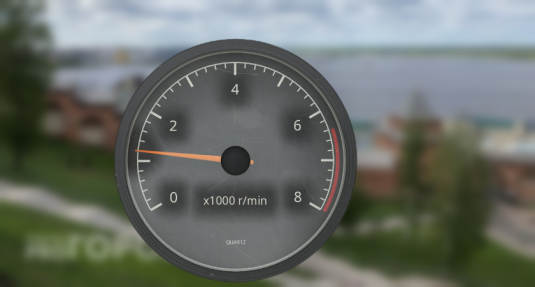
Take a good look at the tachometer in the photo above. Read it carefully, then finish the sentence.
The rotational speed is 1200 rpm
